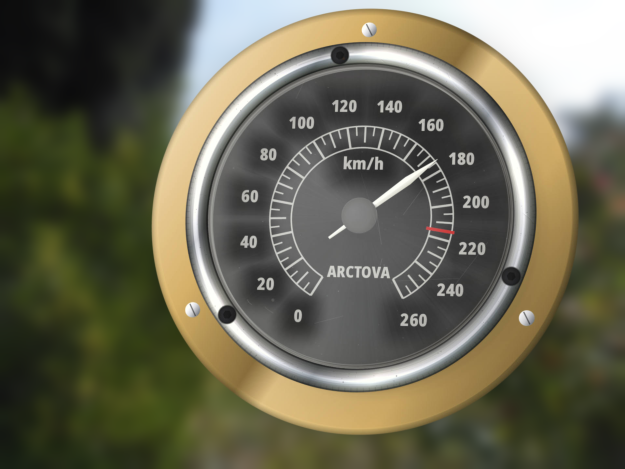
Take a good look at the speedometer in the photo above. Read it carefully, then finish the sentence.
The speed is 175 km/h
